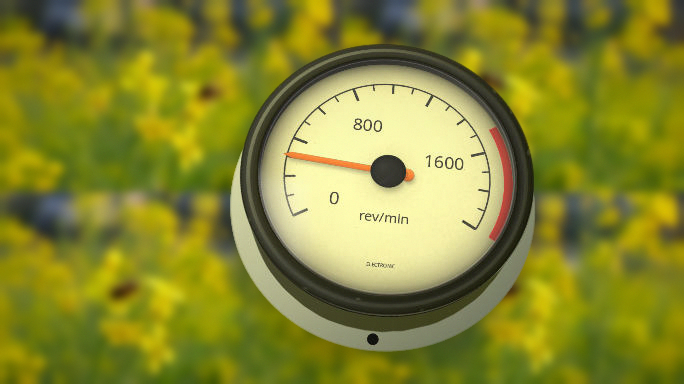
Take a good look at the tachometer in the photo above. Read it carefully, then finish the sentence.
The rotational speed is 300 rpm
